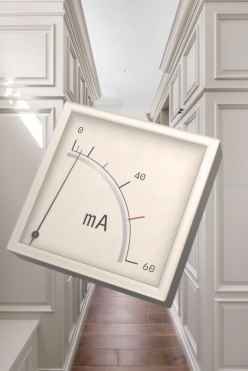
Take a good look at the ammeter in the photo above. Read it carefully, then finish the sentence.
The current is 15 mA
